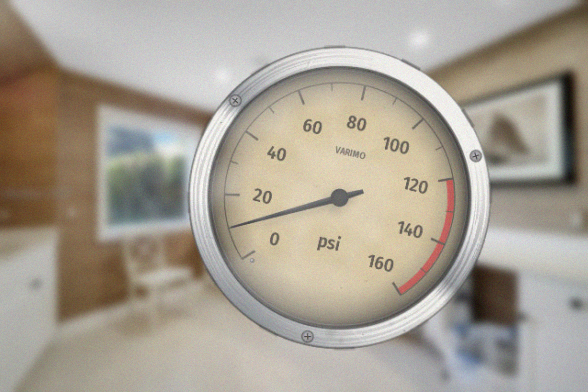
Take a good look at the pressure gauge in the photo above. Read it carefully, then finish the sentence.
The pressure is 10 psi
